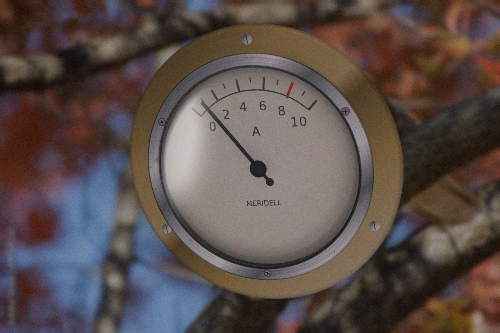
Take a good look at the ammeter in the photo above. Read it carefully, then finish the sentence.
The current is 1 A
